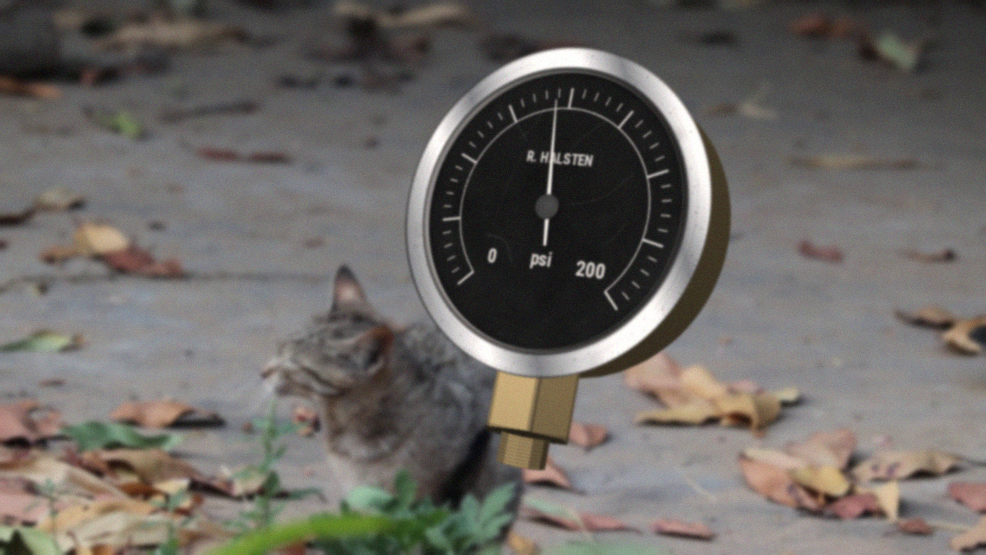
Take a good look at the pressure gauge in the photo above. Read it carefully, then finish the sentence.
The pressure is 95 psi
